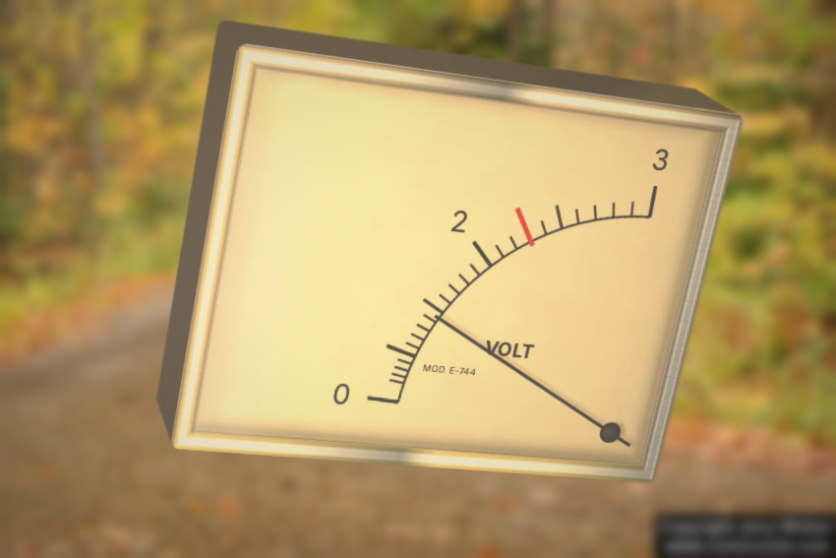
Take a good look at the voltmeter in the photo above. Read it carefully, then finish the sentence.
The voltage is 1.45 V
